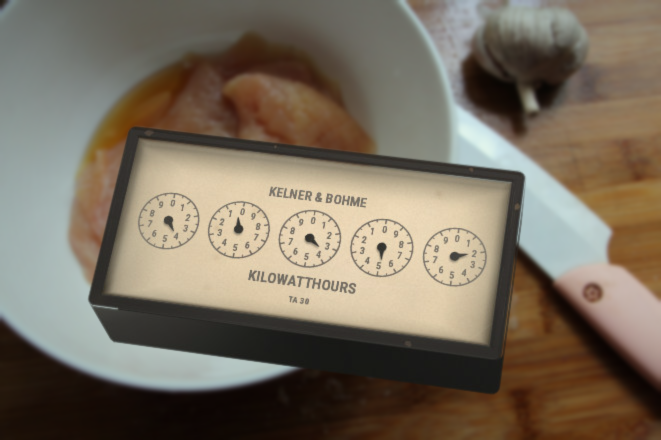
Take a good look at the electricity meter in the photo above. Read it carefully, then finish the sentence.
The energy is 40352 kWh
